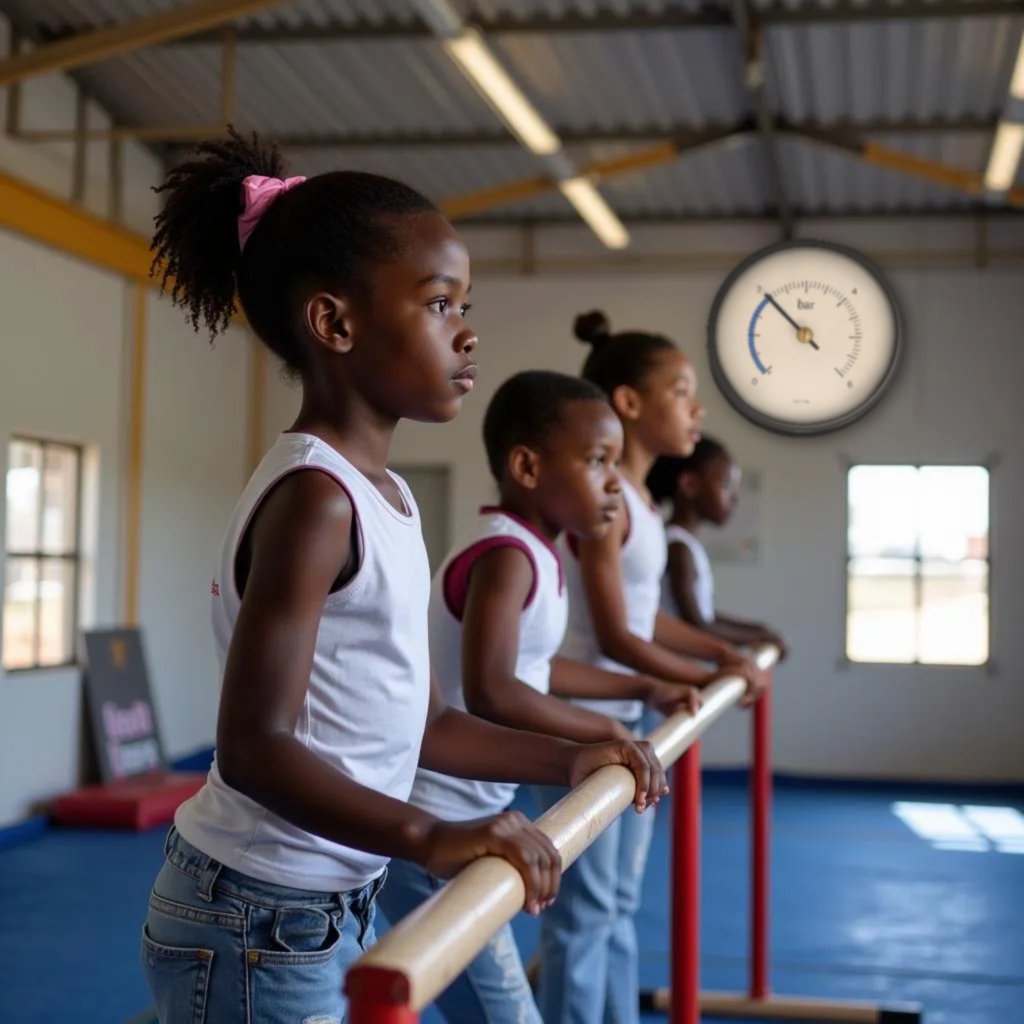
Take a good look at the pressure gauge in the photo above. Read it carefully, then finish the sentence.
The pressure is 2 bar
